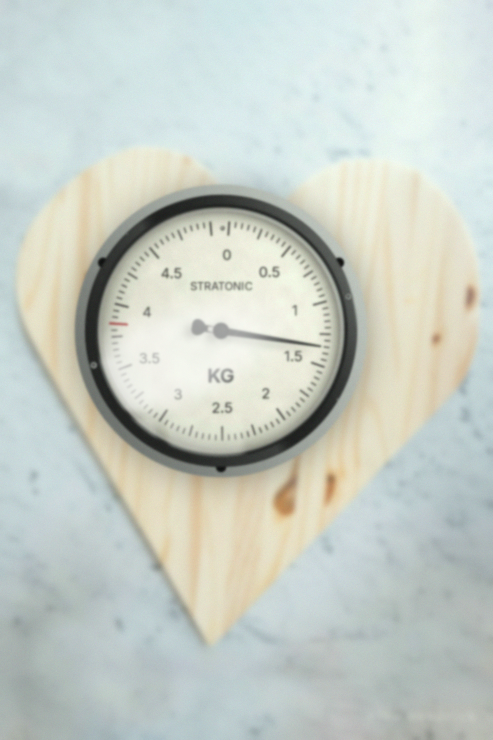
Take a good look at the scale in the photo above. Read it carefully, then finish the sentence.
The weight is 1.35 kg
